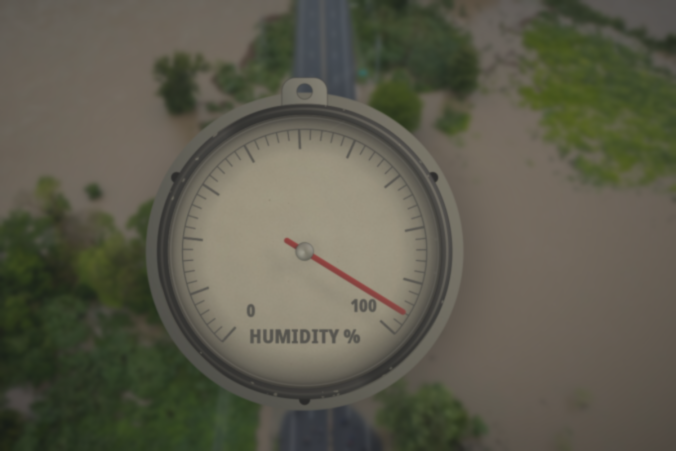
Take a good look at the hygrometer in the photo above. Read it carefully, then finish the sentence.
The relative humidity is 96 %
